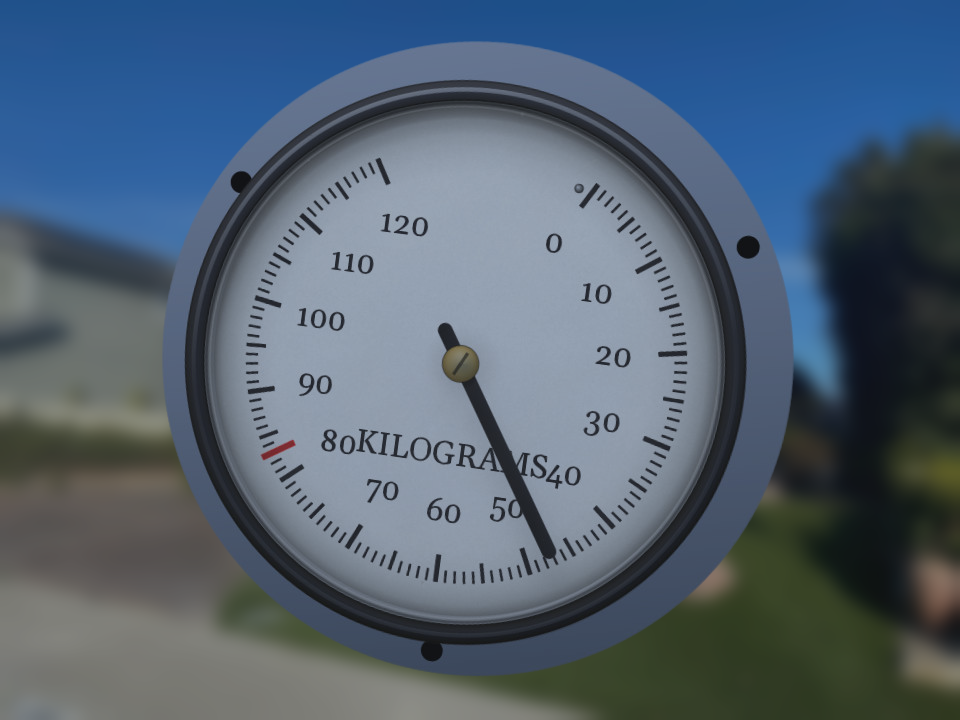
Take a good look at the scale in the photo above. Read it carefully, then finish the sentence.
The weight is 47 kg
